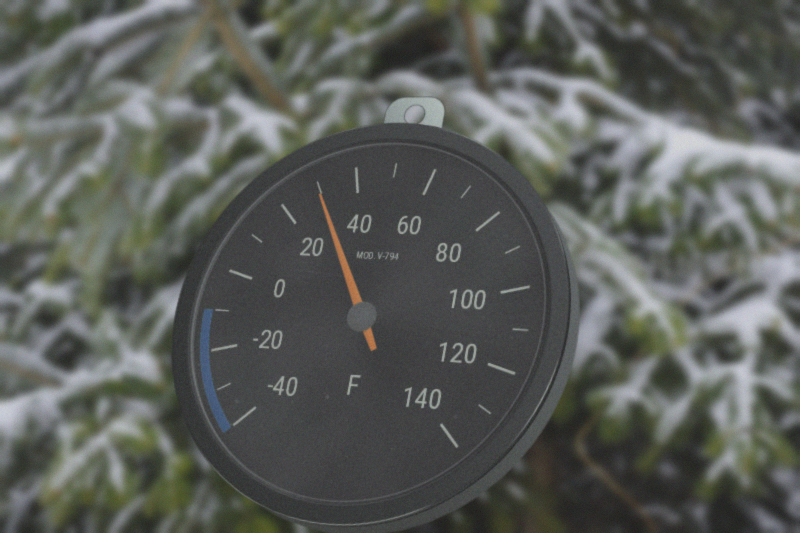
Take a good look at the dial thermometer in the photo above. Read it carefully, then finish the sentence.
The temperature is 30 °F
